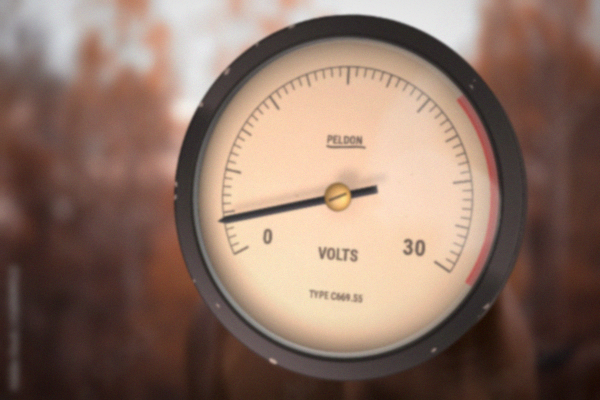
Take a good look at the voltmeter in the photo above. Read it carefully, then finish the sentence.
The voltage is 2 V
